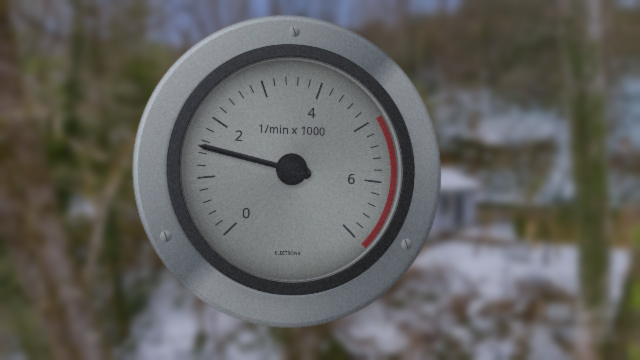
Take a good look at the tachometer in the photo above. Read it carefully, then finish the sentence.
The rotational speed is 1500 rpm
